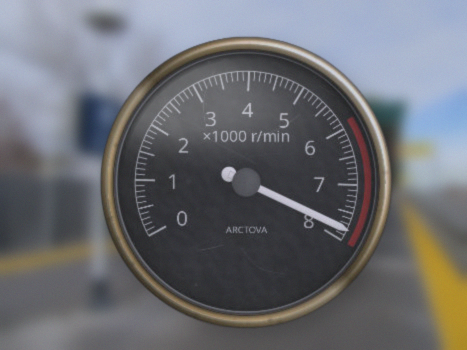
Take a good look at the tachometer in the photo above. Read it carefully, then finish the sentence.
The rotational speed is 7800 rpm
